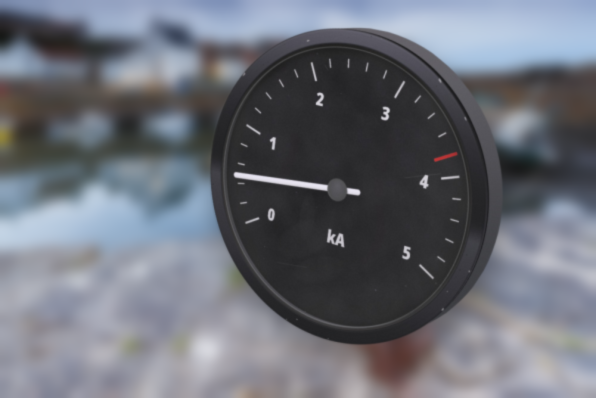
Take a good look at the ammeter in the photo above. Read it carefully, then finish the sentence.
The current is 0.5 kA
